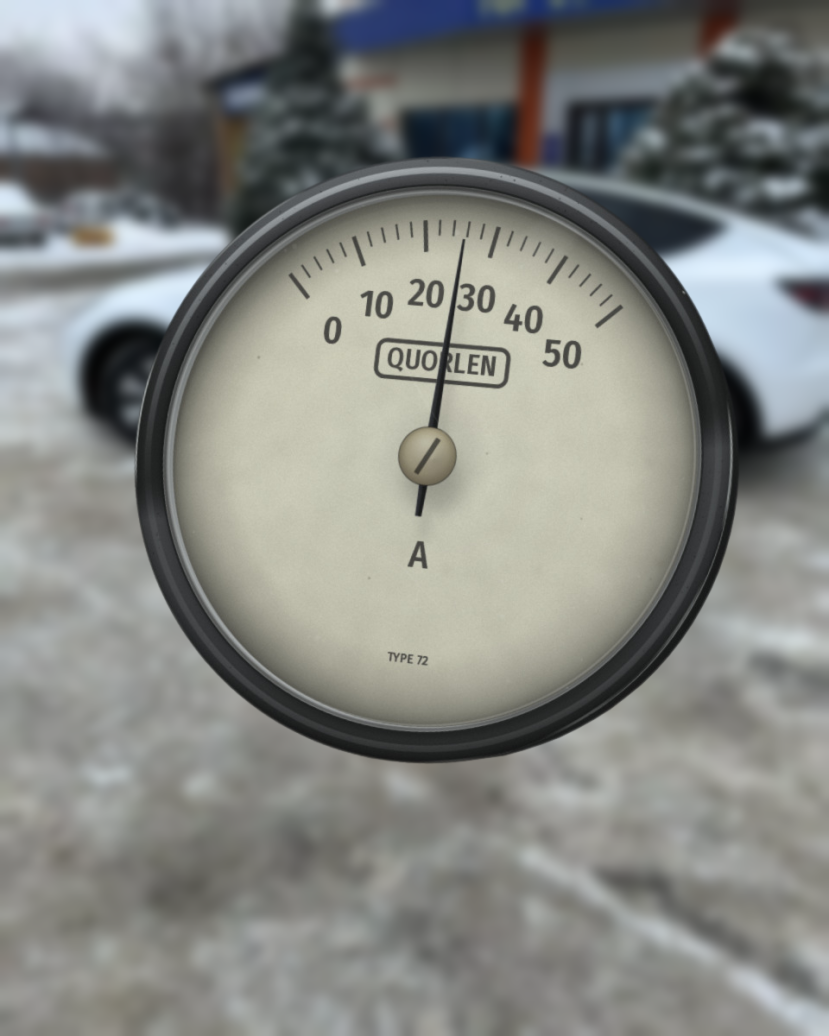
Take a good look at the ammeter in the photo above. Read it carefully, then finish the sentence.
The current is 26 A
